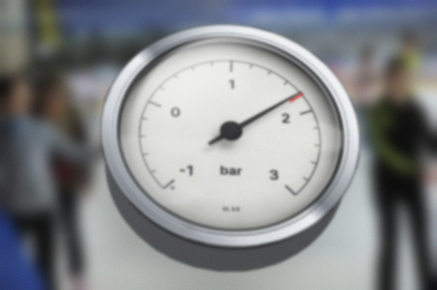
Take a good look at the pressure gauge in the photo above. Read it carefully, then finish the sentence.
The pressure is 1.8 bar
